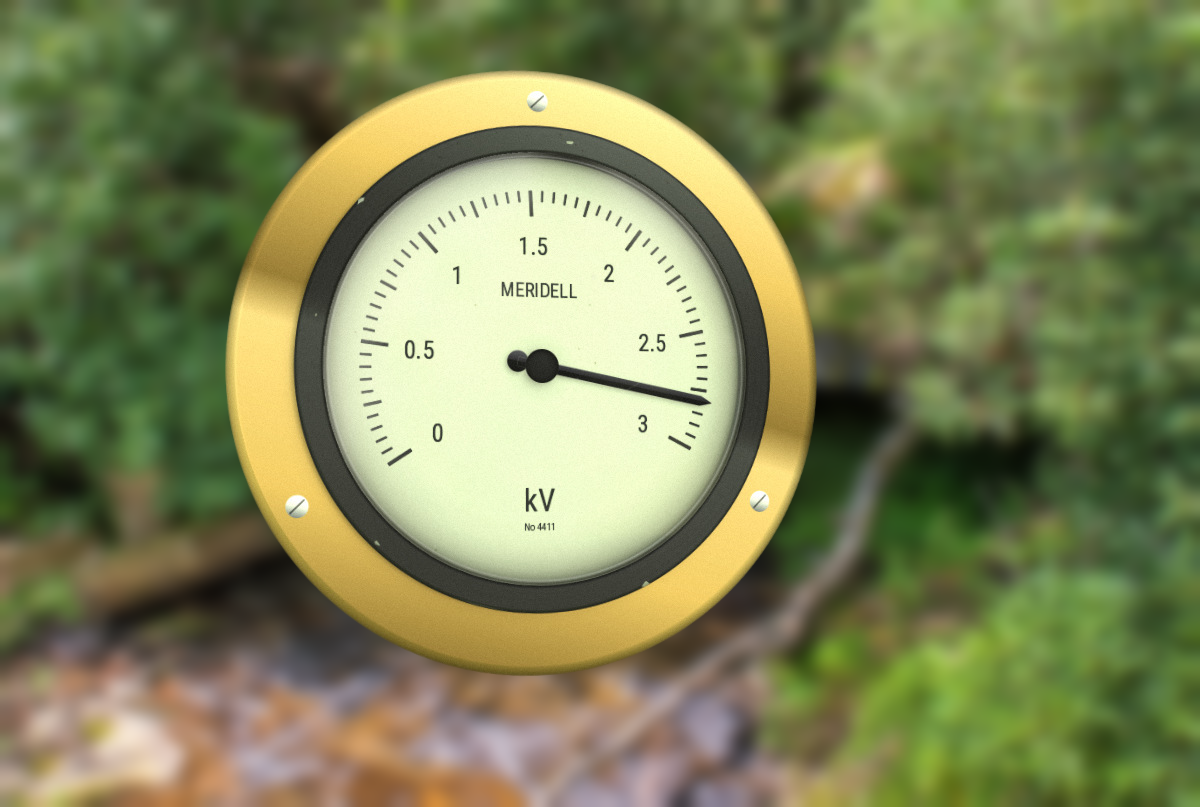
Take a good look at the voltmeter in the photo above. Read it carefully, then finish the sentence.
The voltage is 2.8 kV
